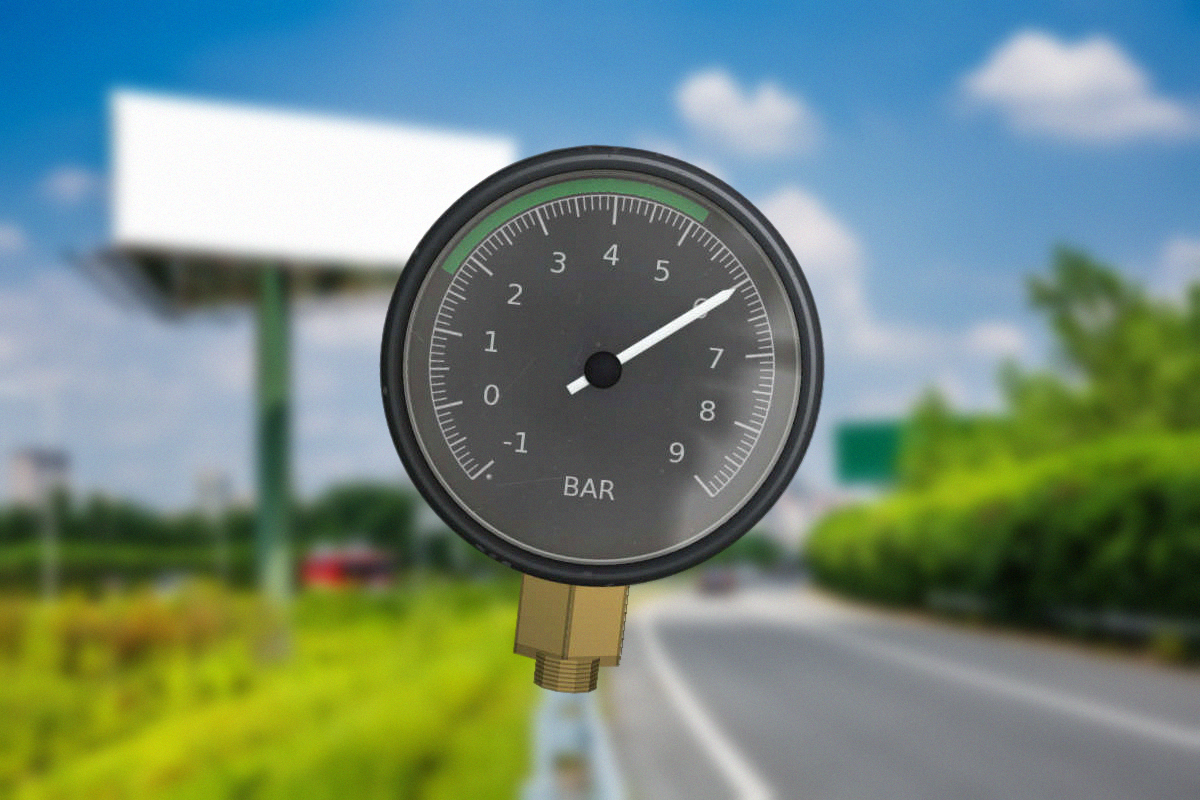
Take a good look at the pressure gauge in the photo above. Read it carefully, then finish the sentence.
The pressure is 6 bar
